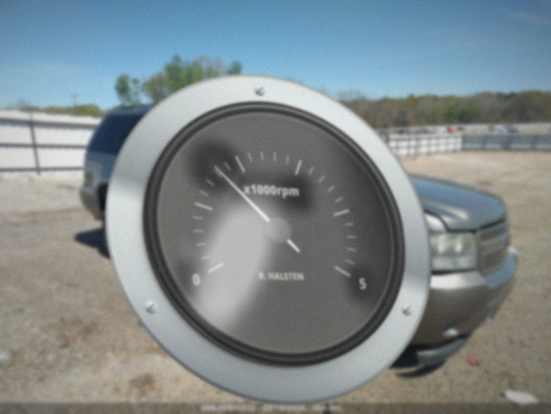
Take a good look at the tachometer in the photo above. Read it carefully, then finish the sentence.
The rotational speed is 1600 rpm
